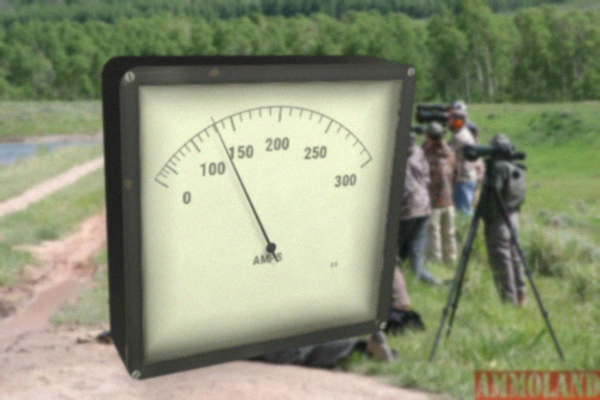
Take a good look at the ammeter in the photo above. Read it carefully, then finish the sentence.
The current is 130 A
